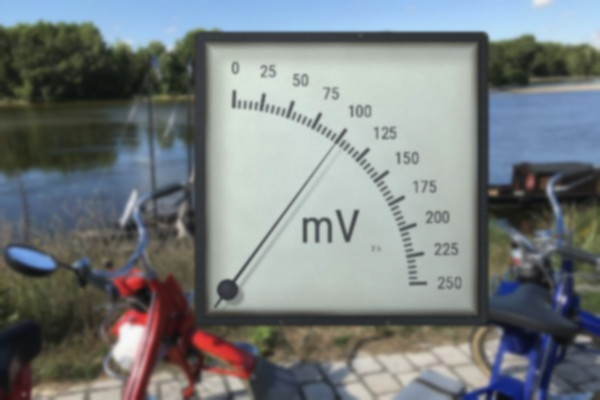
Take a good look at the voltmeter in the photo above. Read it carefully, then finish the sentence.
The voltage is 100 mV
